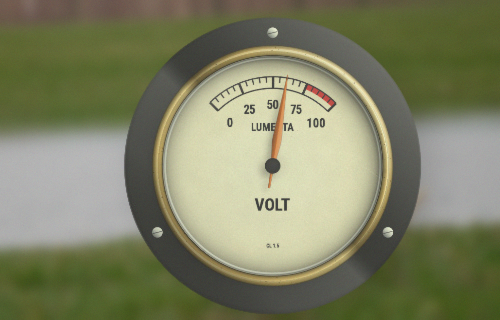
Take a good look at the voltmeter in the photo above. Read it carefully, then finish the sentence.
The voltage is 60 V
